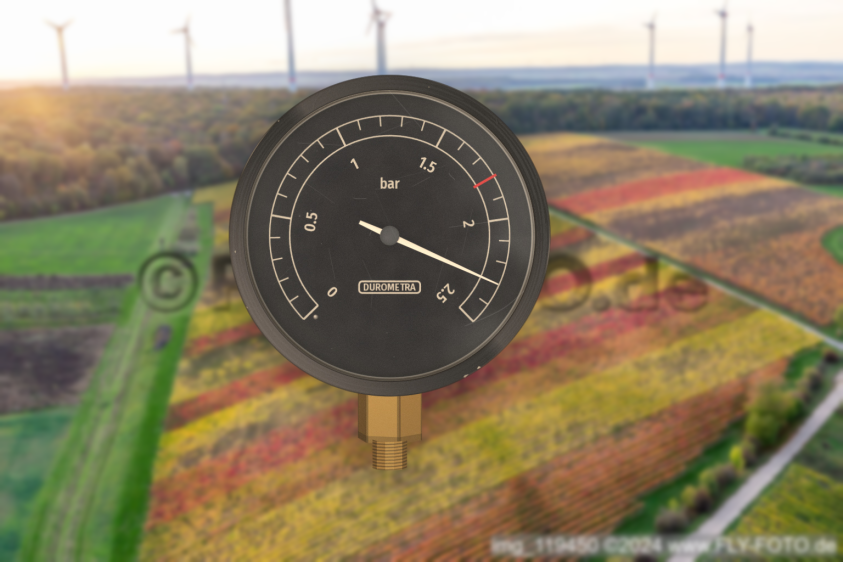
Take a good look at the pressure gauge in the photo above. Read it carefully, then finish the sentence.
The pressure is 2.3 bar
